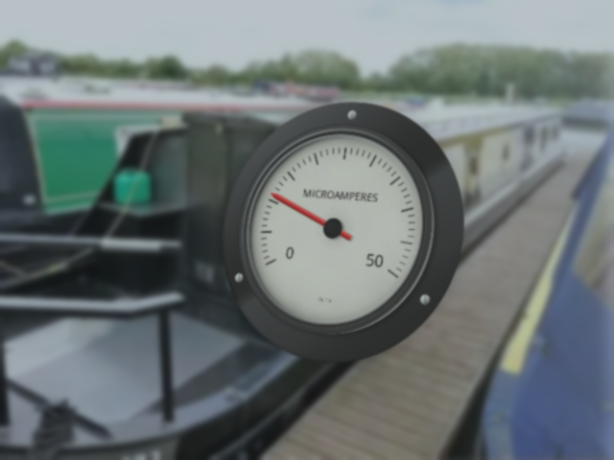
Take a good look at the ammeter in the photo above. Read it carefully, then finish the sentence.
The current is 11 µA
